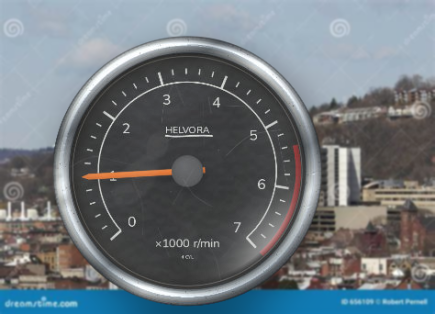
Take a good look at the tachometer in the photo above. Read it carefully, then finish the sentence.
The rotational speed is 1000 rpm
